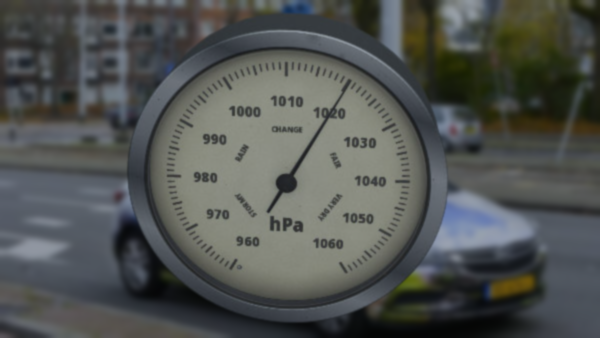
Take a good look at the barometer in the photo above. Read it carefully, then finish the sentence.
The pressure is 1020 hPa
